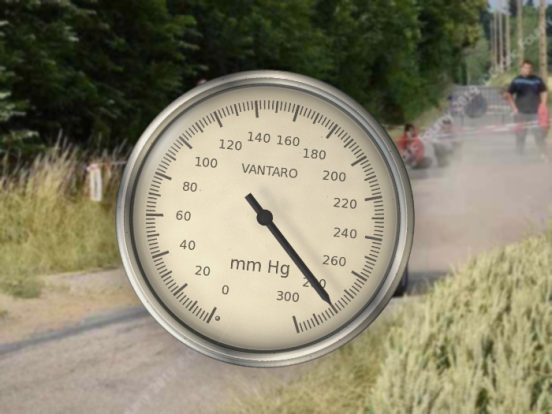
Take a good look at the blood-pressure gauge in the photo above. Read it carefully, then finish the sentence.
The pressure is 280 mmHg
